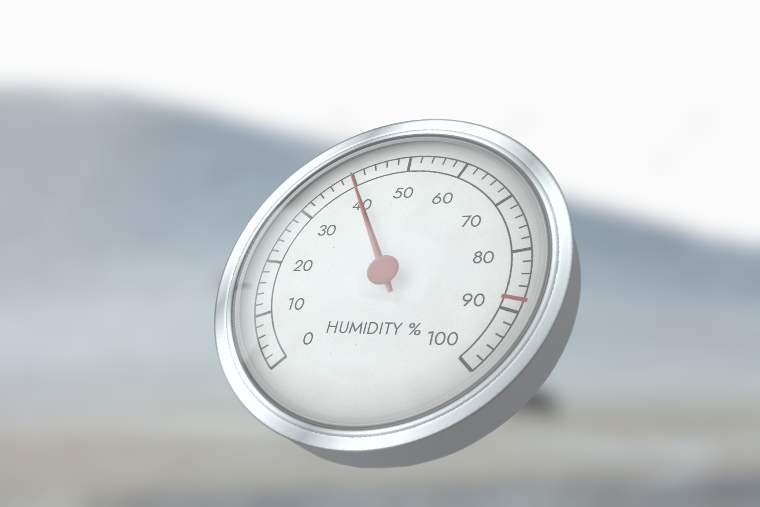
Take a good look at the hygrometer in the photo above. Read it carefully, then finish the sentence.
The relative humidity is 40 %
